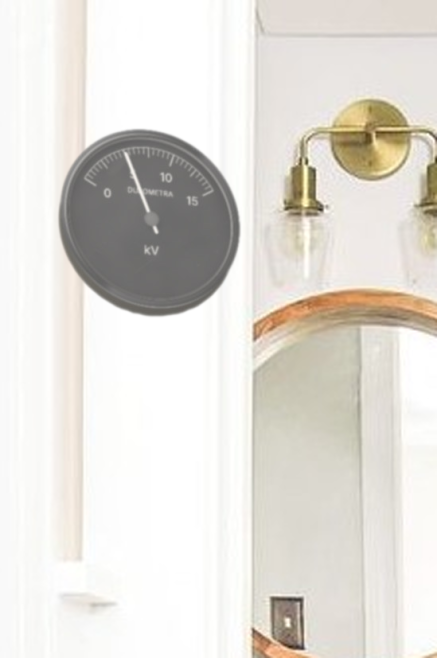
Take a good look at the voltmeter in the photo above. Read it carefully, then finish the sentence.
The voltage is 5 kV
